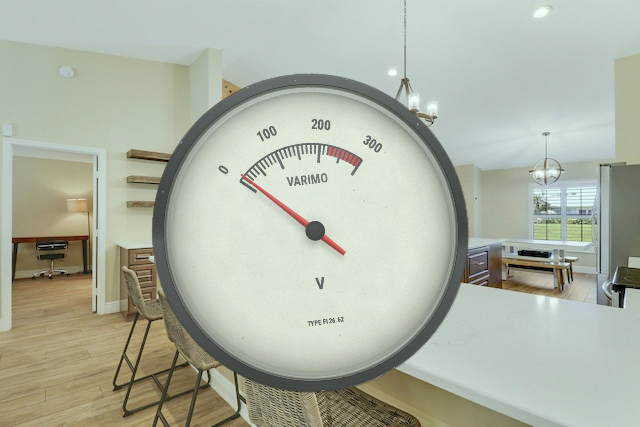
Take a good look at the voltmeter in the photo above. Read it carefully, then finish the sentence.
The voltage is 10 V
